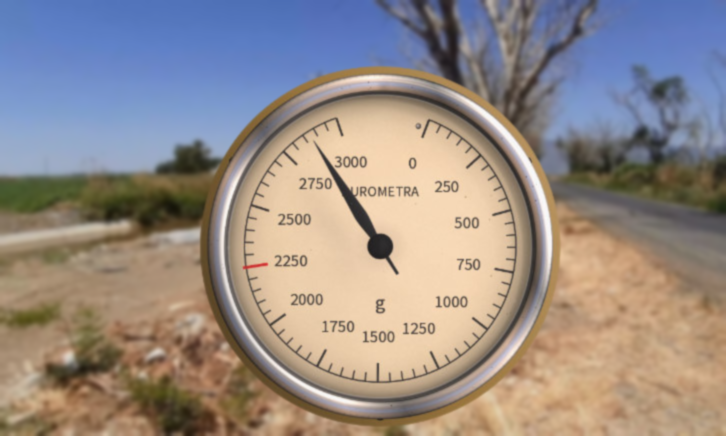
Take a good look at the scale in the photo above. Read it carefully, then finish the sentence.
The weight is 2875 g
